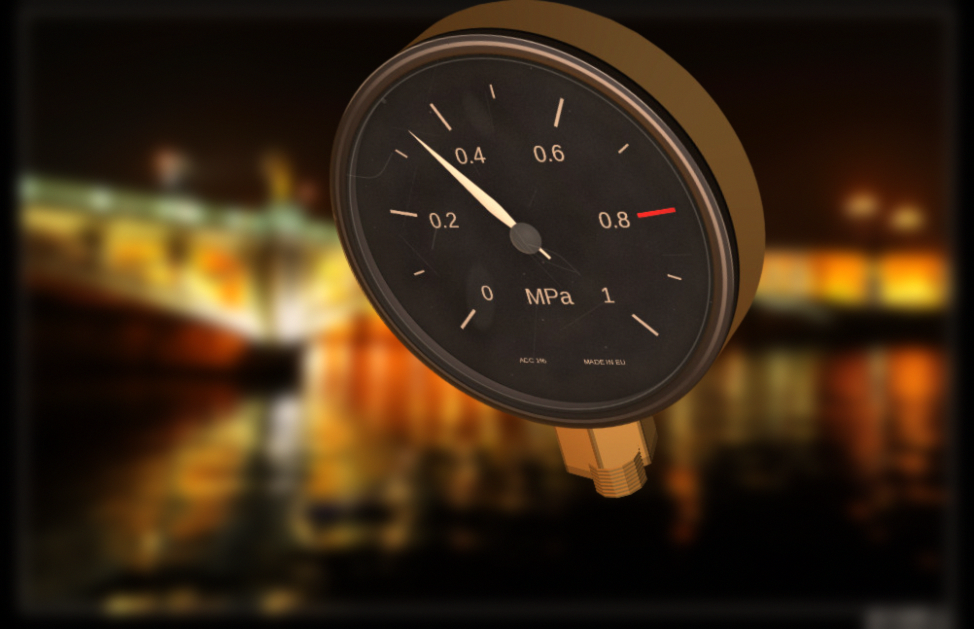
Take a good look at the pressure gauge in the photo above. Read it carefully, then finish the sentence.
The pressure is 0.35 MPa
